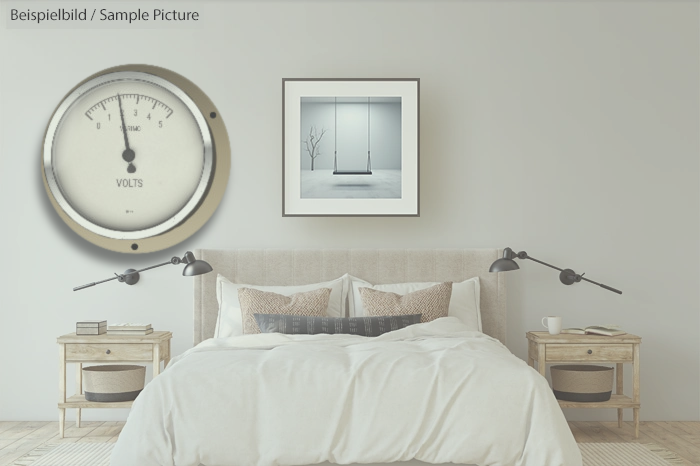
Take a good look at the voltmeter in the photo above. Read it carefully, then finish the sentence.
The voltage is 2 V
